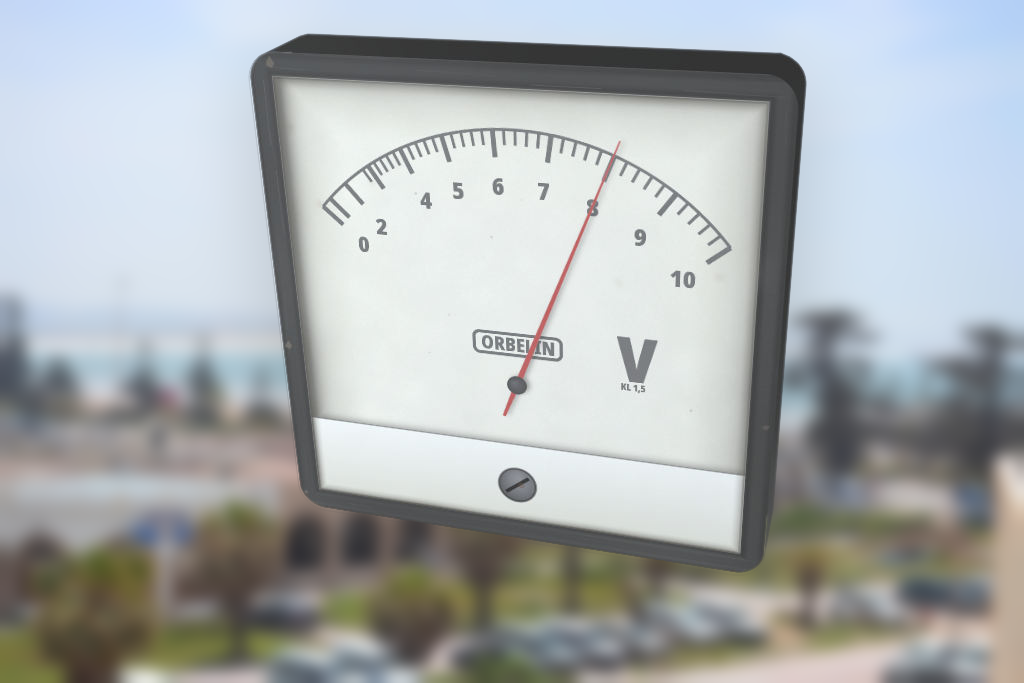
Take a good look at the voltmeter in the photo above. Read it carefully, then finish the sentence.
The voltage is 8 V
